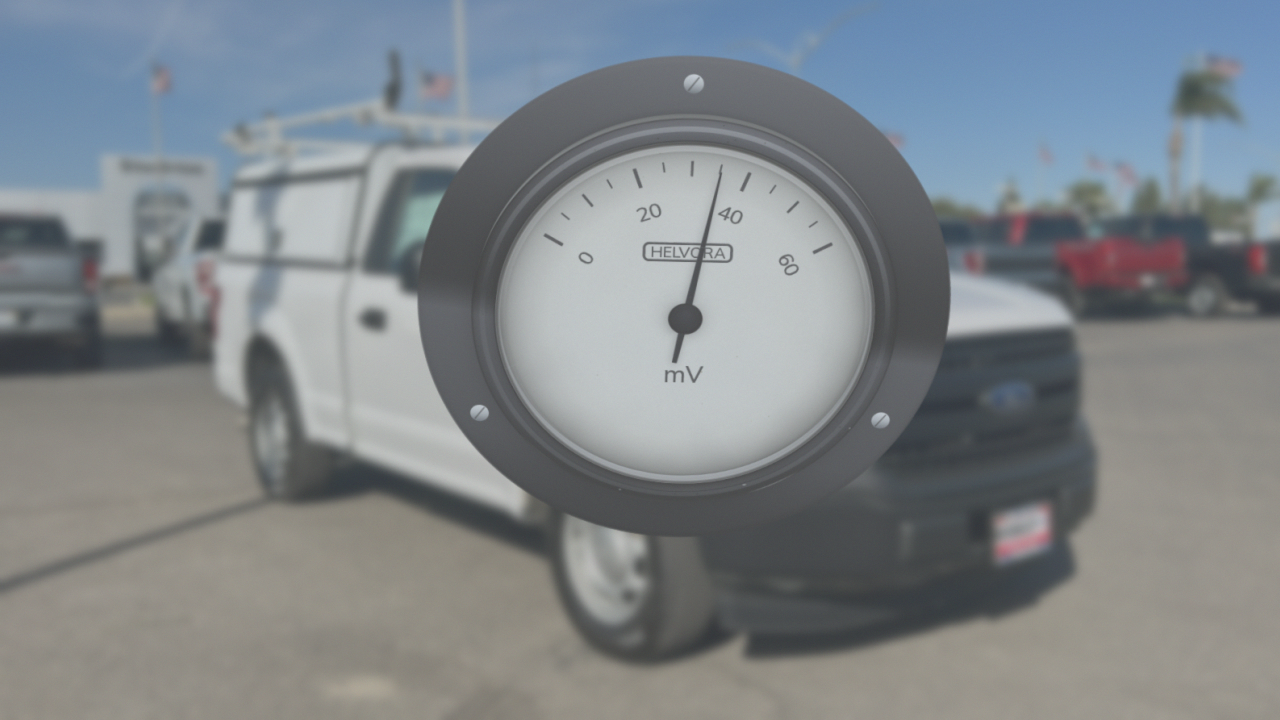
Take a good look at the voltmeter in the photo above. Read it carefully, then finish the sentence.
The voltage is 35 mV
